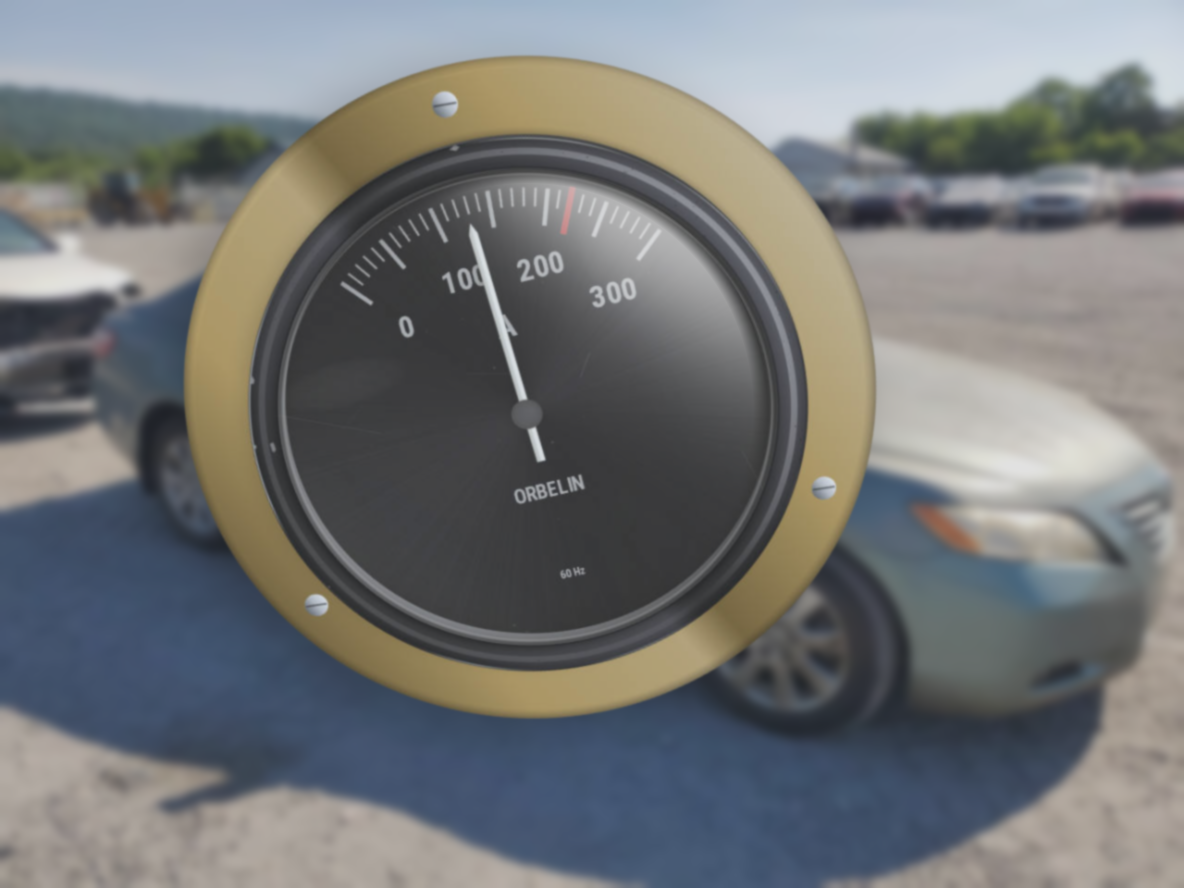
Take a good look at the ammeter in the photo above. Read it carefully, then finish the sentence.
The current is 130 A
